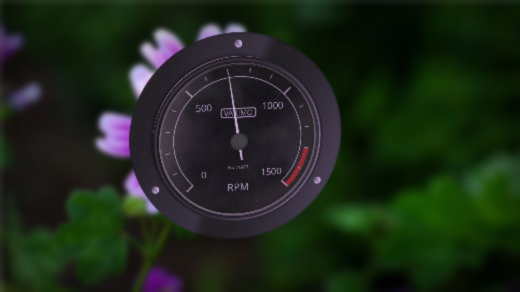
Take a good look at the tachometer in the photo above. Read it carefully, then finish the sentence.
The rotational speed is 700 rpm
